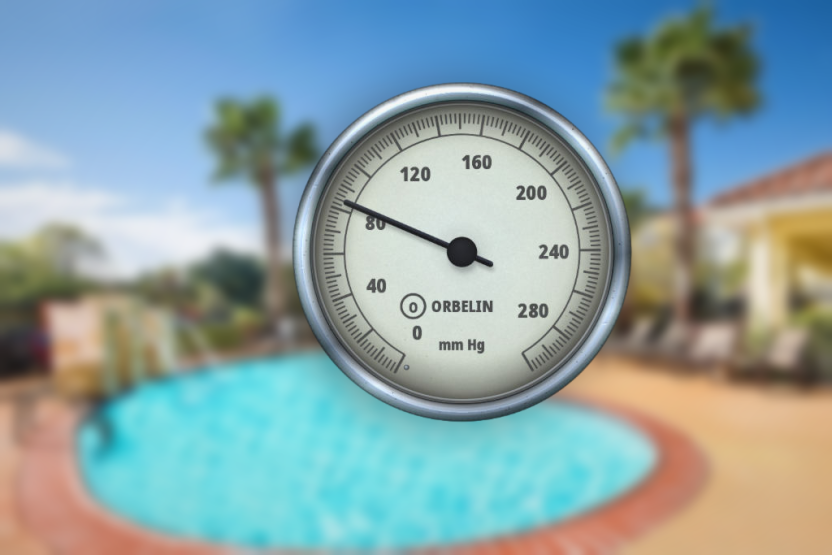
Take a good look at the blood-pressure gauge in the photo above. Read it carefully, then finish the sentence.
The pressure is 84 mmHg
